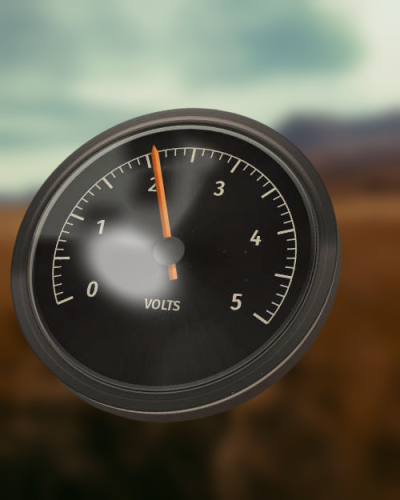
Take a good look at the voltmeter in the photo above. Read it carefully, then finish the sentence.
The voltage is 2.1 V
